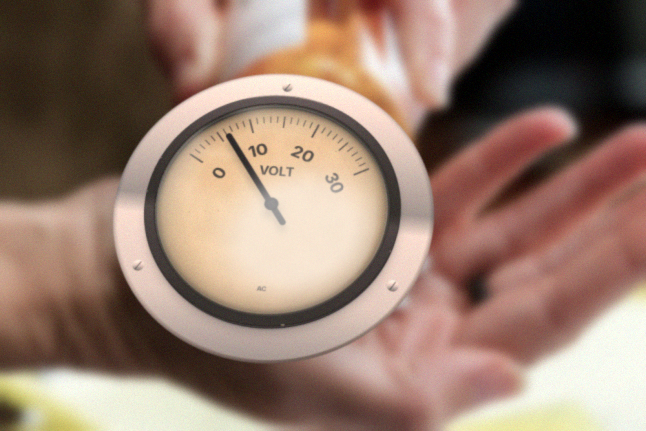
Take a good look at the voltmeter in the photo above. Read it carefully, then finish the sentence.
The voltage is 6 V
